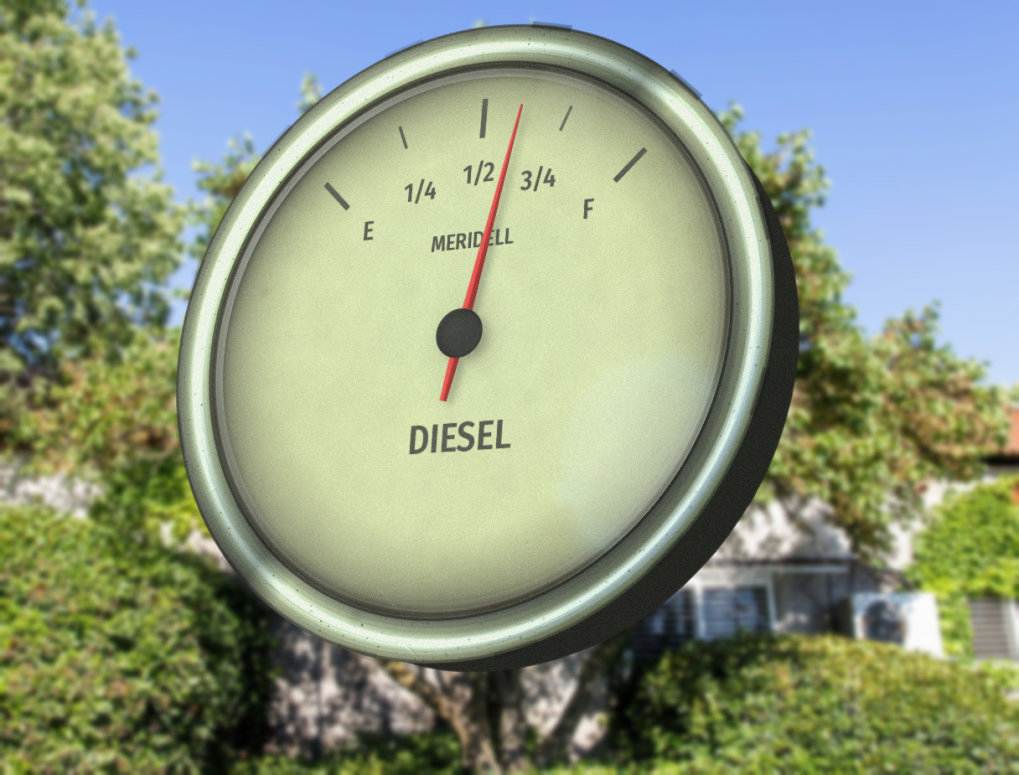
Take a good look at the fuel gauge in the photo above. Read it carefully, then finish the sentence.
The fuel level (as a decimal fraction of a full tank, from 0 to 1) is 0.625
